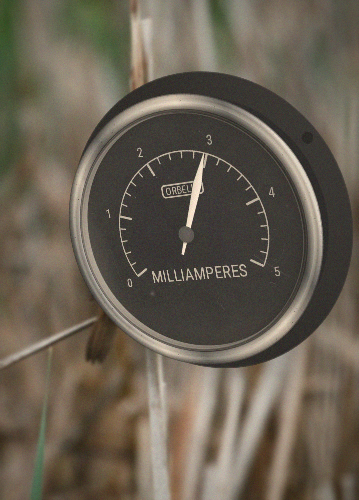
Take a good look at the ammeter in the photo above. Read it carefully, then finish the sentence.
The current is 3 mA
